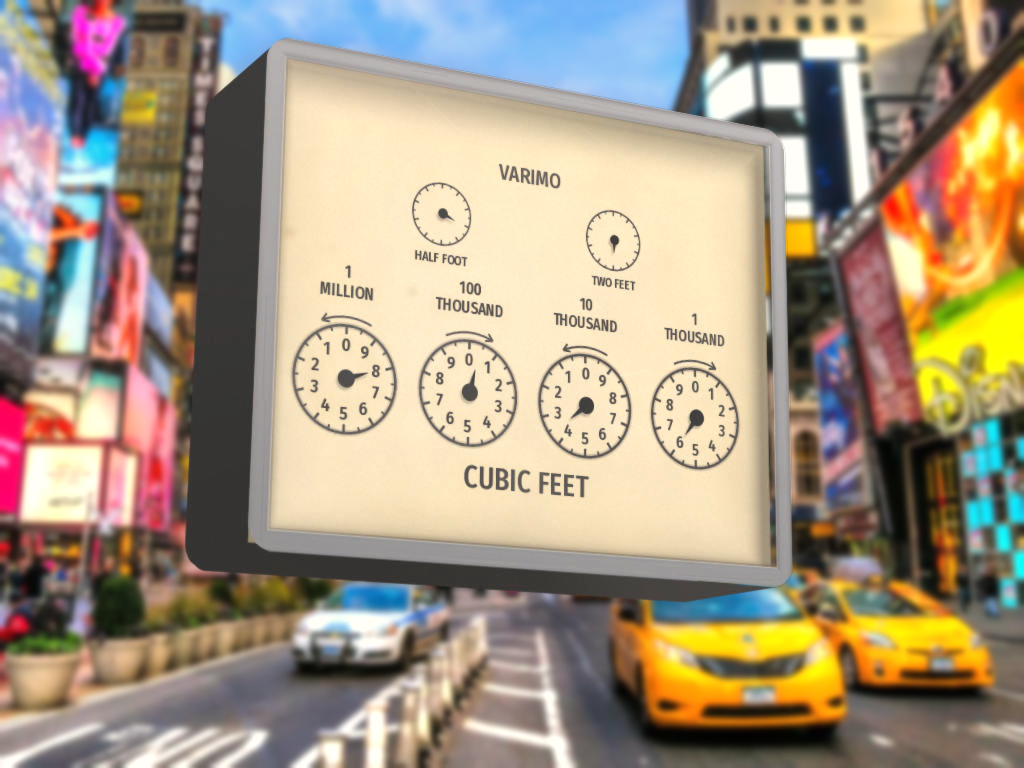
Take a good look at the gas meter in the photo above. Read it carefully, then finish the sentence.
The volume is 803600 ft³
